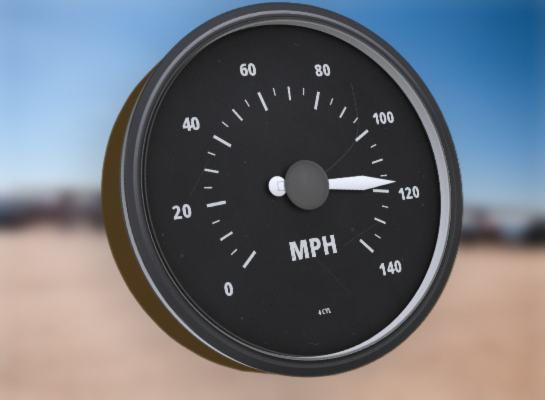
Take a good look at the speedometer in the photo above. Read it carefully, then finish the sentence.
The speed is 117.5 mph
